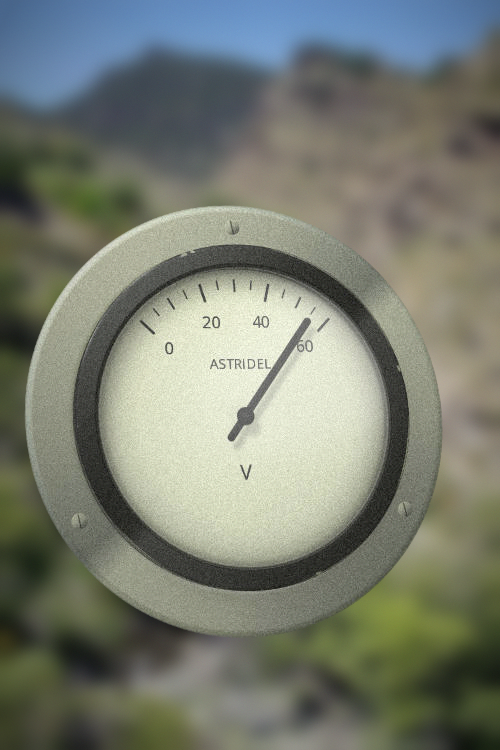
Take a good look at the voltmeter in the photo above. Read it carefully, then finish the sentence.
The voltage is 55 V
